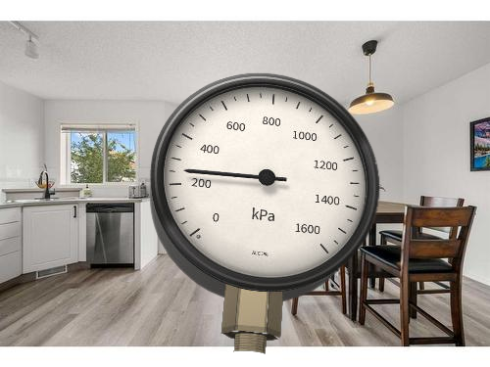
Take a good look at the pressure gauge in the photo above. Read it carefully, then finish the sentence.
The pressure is 250 kPa
